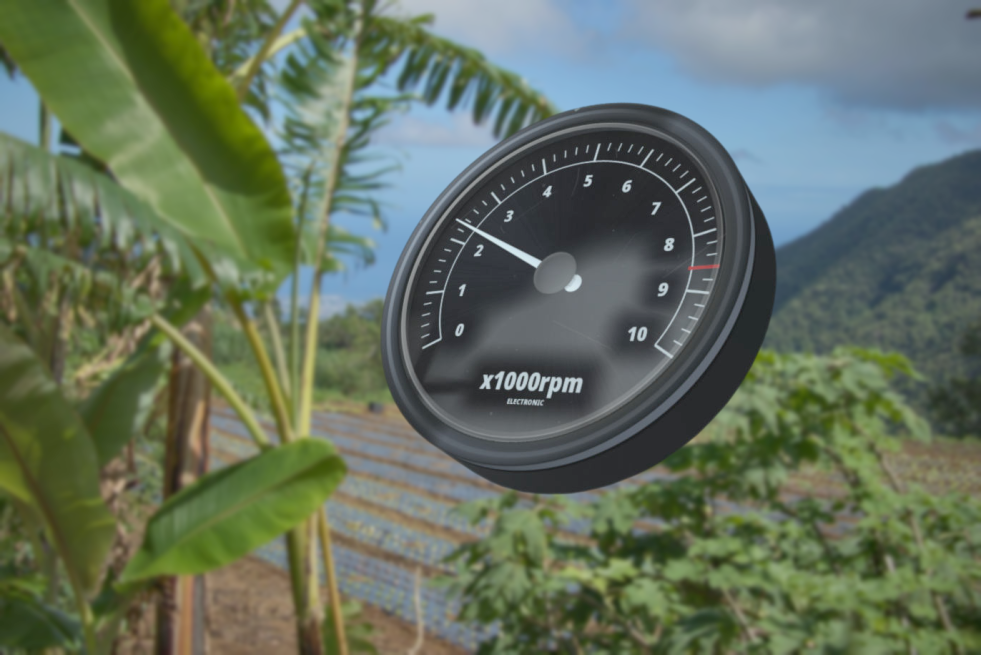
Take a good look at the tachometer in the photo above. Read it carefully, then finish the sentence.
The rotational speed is 2300 rpm
